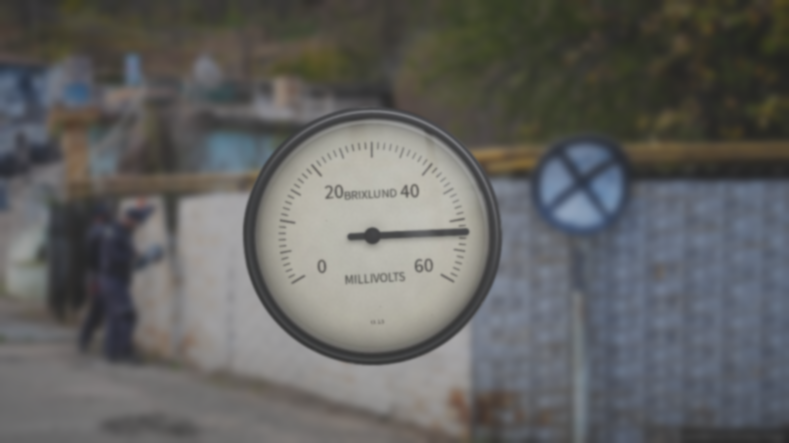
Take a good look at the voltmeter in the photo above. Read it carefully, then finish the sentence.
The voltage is 52 mV
